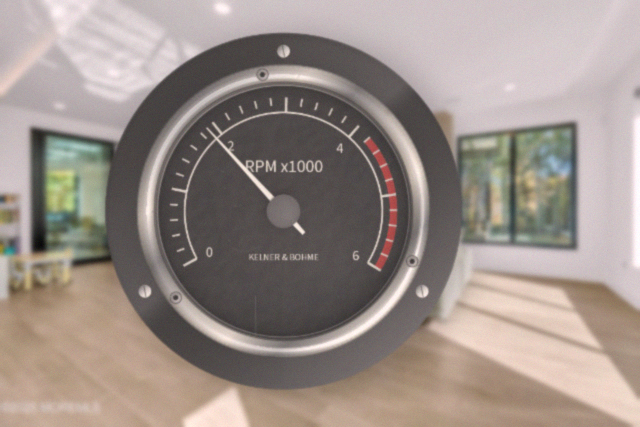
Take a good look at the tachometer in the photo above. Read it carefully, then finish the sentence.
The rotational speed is 1900 rpm
